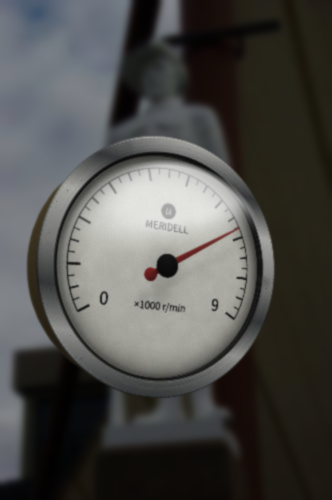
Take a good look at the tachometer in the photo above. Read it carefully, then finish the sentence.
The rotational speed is 6750 rpm
